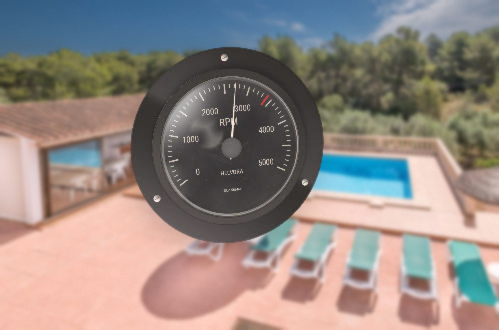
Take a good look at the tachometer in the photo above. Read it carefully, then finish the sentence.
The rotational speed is 2700 rpm
